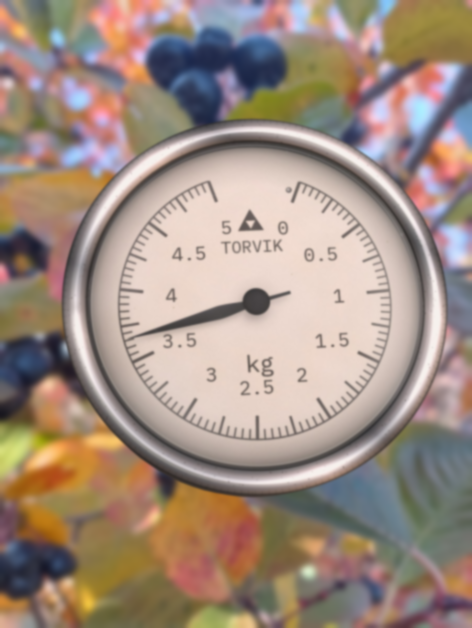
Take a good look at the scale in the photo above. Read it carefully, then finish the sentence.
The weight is 3.65 kg
